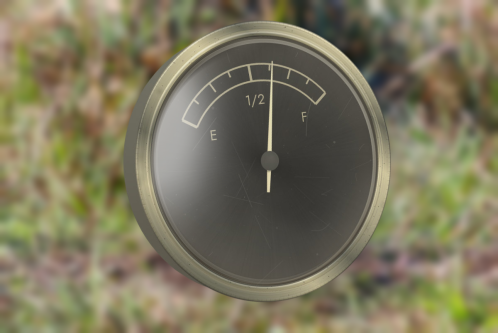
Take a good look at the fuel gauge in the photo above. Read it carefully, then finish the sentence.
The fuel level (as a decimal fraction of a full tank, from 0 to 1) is 0.625
